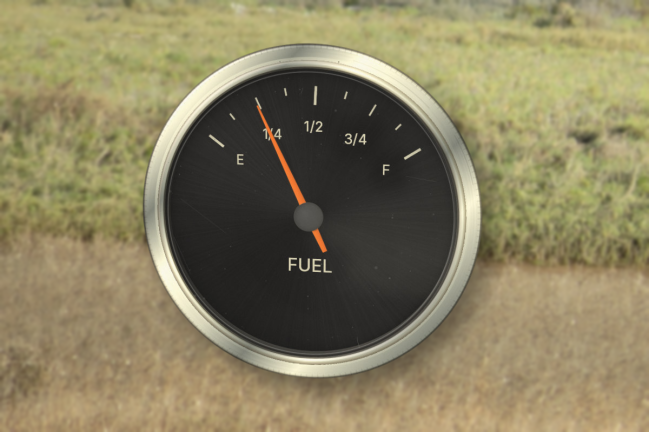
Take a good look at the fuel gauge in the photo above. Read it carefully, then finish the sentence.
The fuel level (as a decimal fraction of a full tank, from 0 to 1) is 0.25
